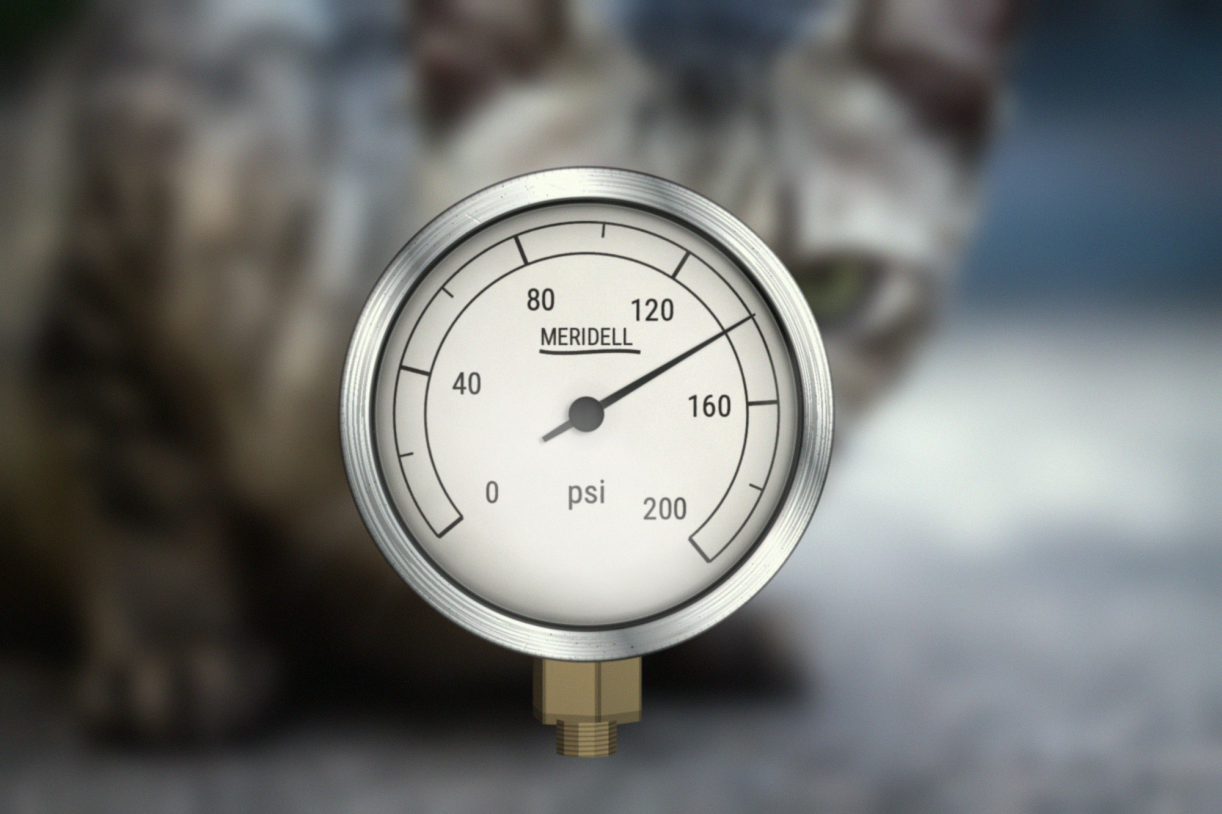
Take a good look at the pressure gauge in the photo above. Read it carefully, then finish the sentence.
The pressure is 140 psi
